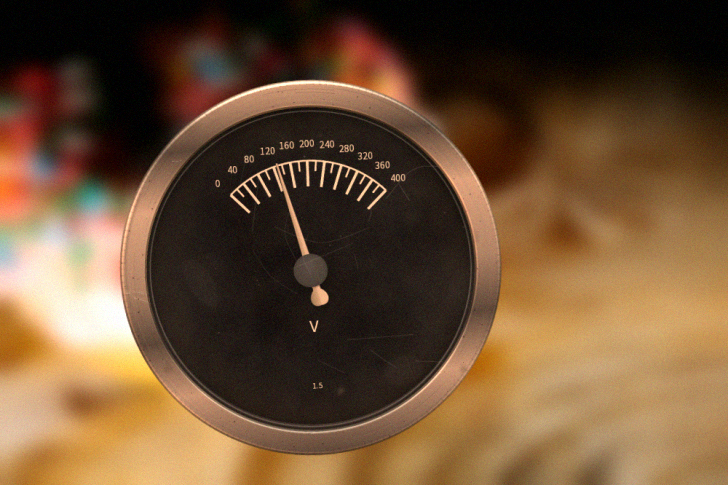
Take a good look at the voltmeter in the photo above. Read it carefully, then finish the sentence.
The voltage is 130 V
